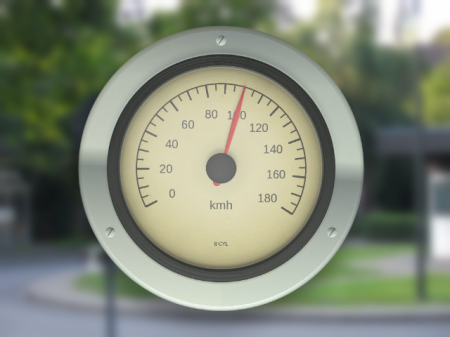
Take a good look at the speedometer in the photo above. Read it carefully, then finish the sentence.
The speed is 100 km/h
